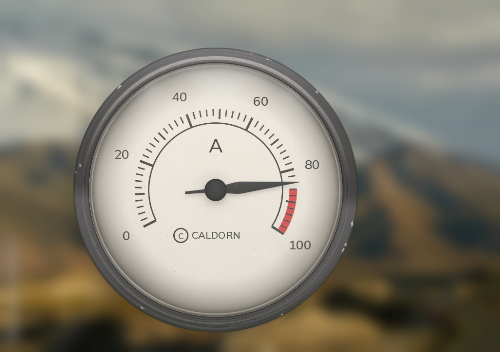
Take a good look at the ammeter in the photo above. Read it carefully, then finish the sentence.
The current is 84 A
